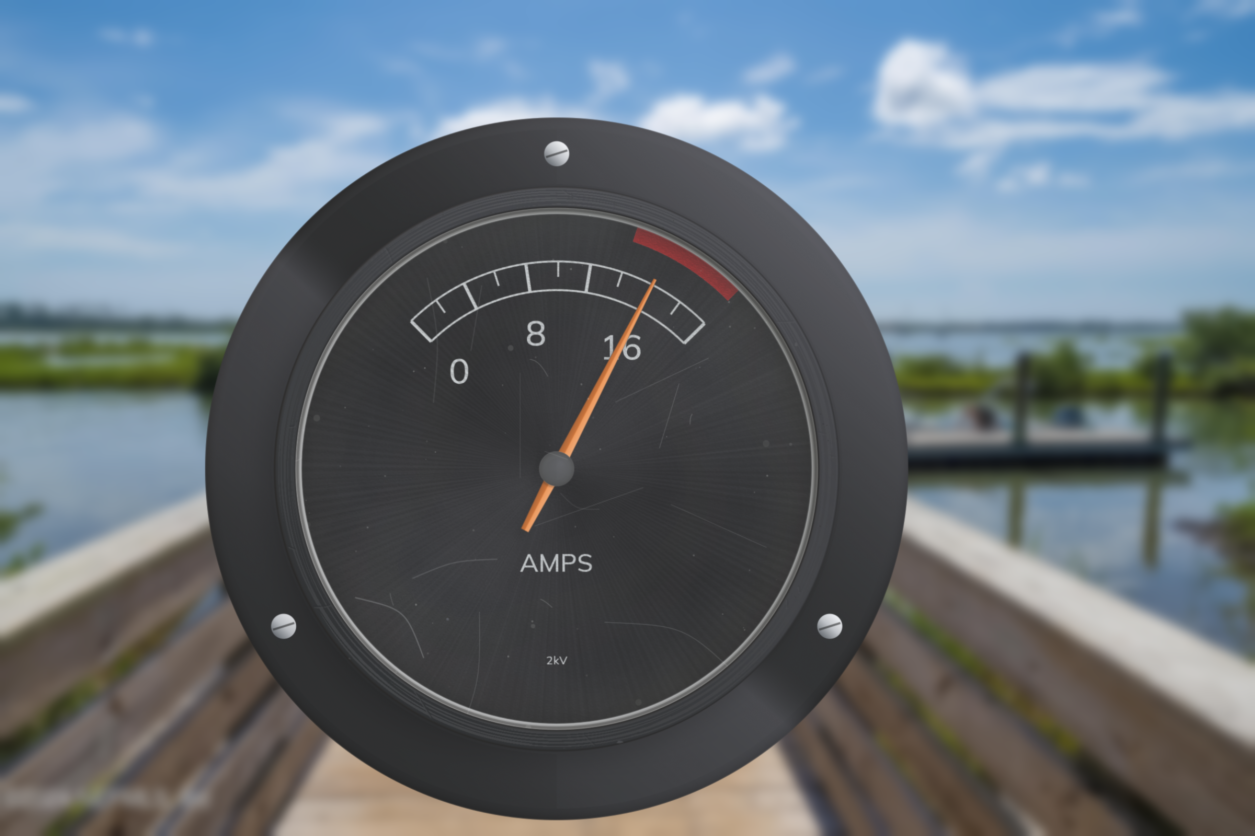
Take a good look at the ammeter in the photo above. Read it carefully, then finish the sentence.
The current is 16 A
